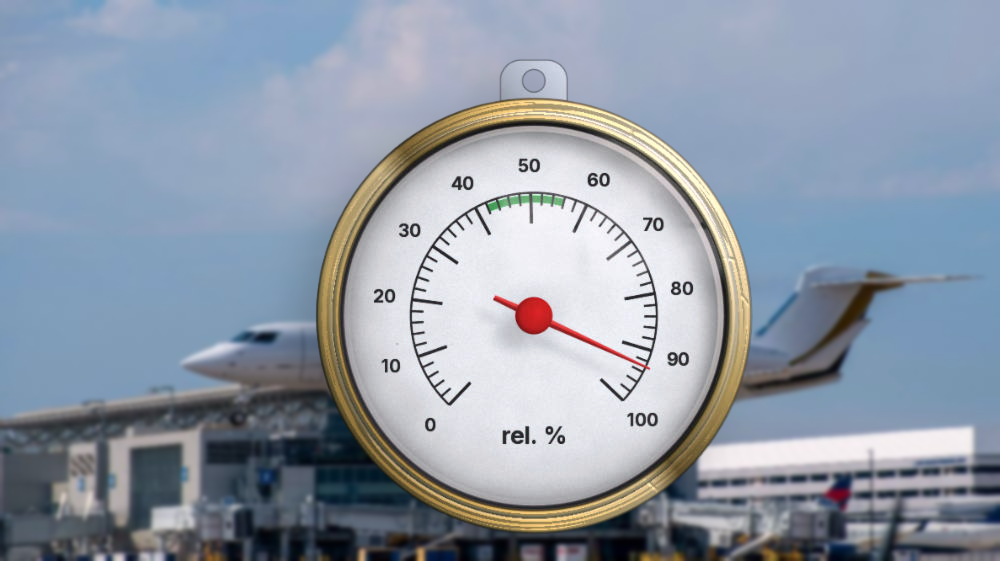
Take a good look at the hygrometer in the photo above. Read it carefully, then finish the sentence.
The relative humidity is 93 %
